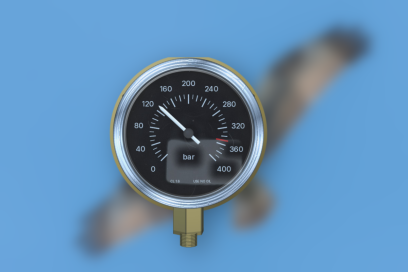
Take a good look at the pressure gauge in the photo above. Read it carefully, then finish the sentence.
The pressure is 130 bar
